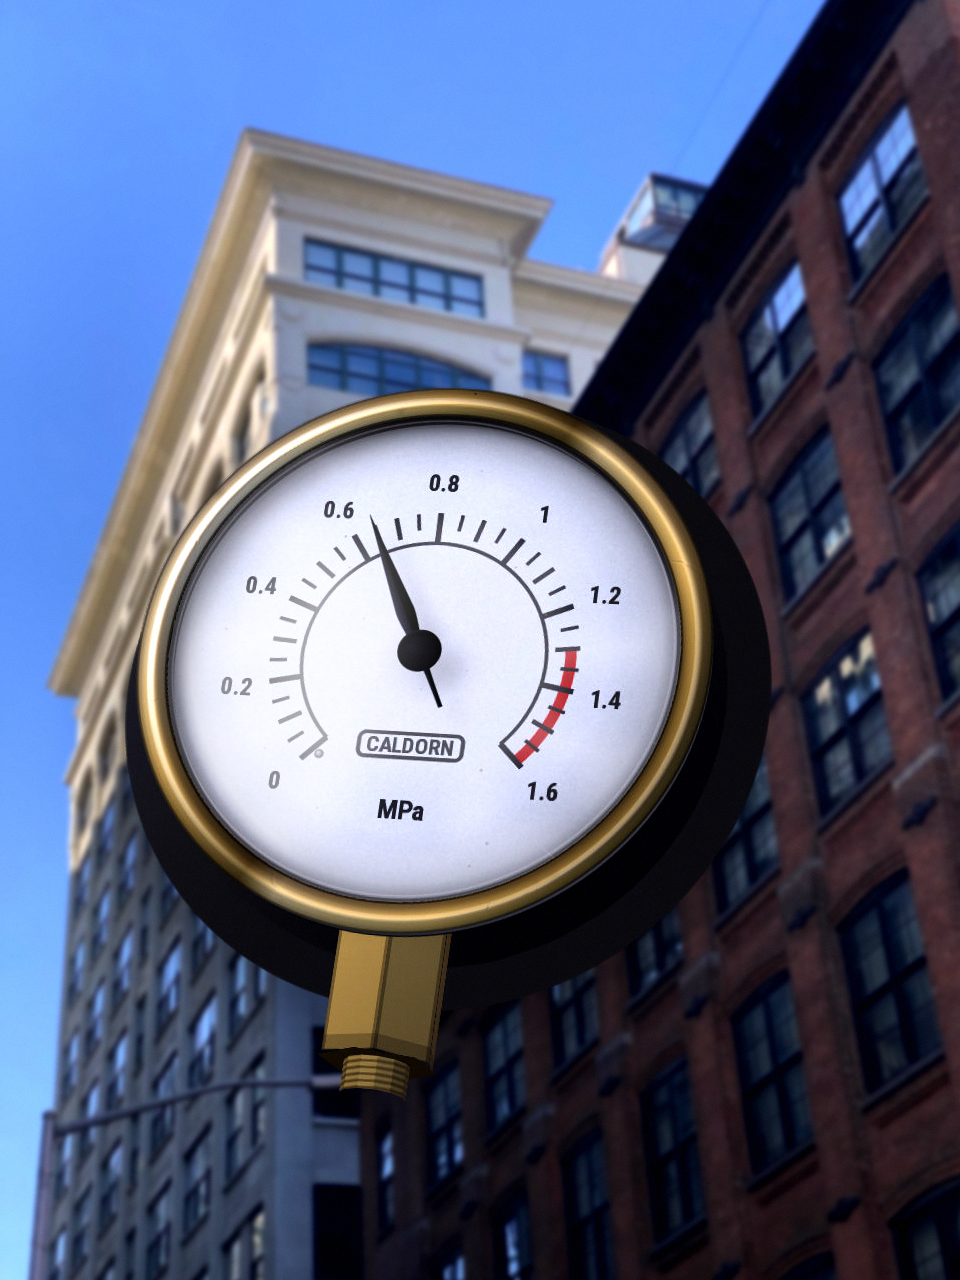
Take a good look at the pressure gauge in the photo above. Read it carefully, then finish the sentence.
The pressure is 0.65 MPa
